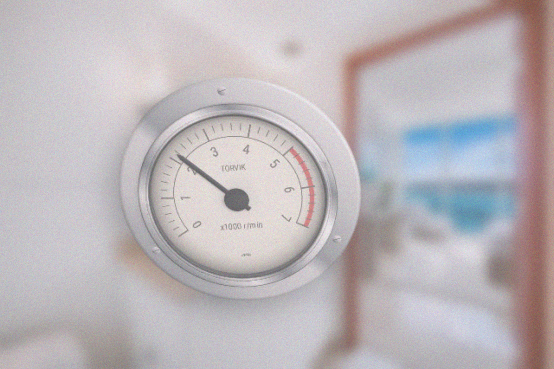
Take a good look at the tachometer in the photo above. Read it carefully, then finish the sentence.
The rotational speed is 2200 rpm
